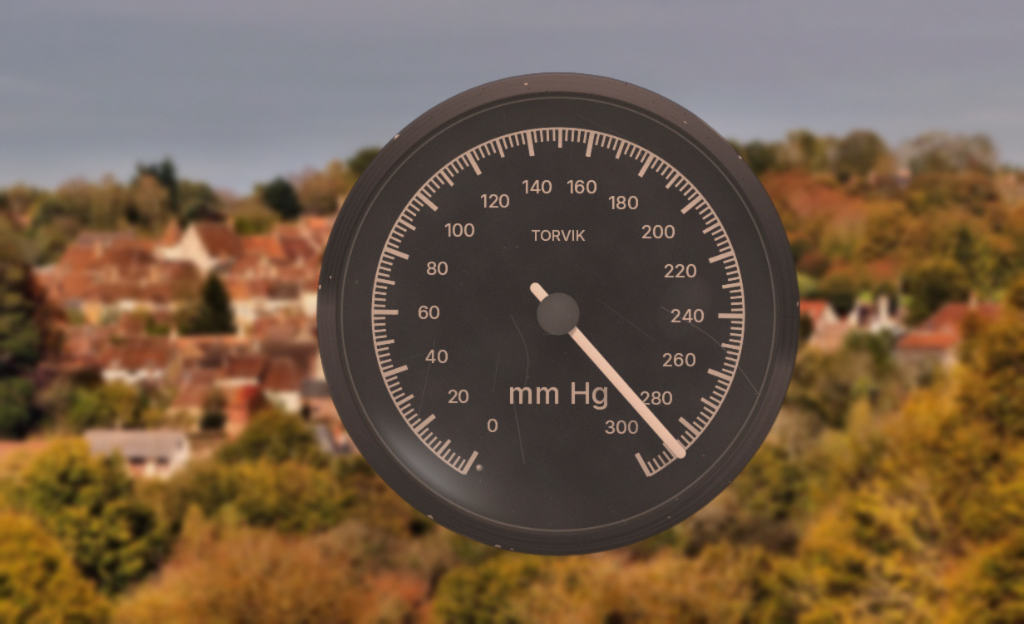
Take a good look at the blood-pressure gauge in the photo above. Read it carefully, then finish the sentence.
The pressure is 288 mmHg
